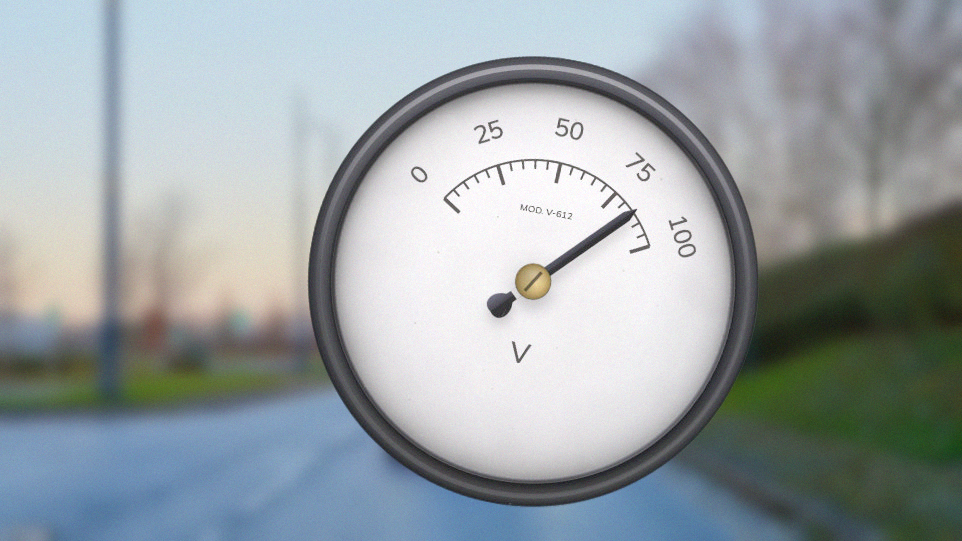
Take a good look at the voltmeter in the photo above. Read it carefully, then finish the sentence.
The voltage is 85 V
